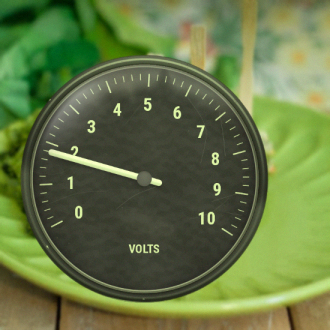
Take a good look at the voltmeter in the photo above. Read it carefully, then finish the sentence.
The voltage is 1.8 V
